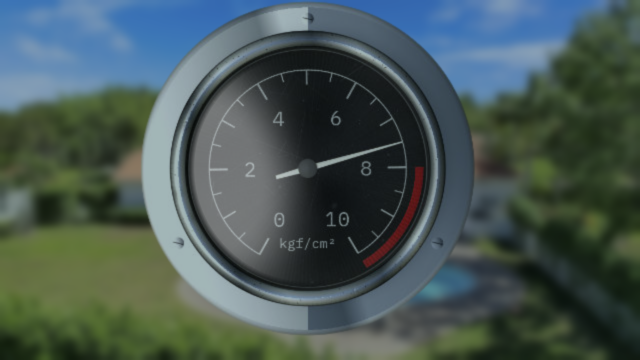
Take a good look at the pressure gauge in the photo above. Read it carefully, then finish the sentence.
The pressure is 7.5 kg/cm²
